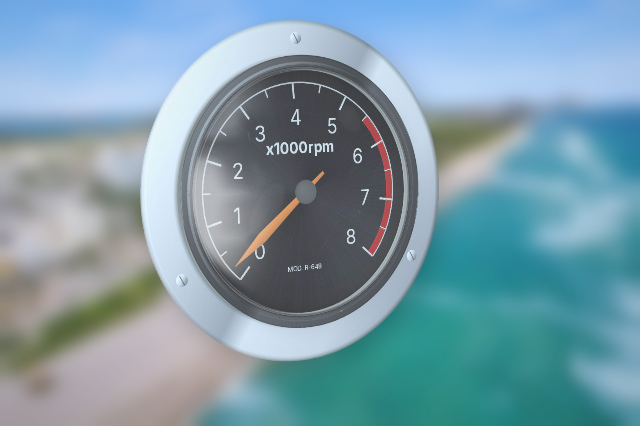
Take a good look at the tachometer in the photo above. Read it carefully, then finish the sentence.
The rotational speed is 250 rpm
